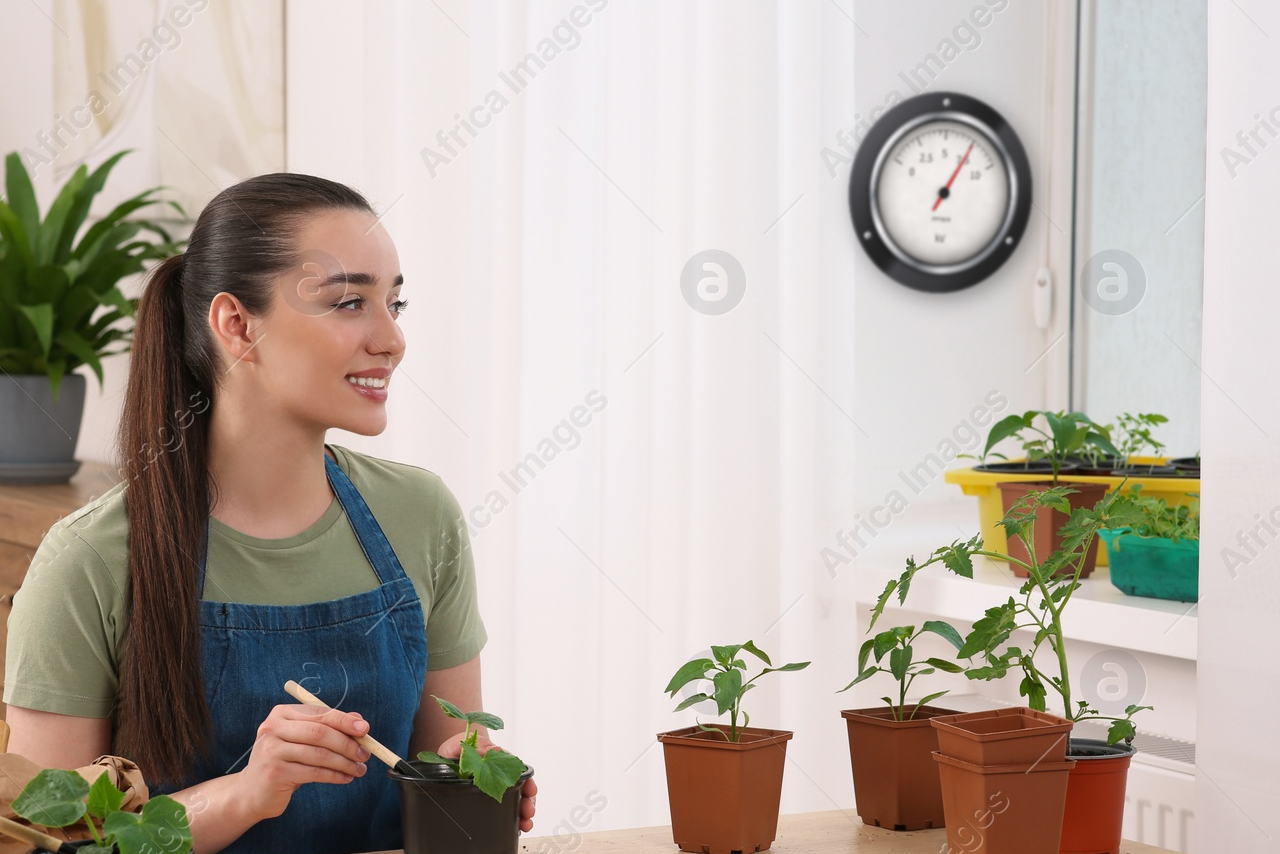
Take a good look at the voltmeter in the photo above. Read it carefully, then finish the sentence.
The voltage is 7.5 kV
